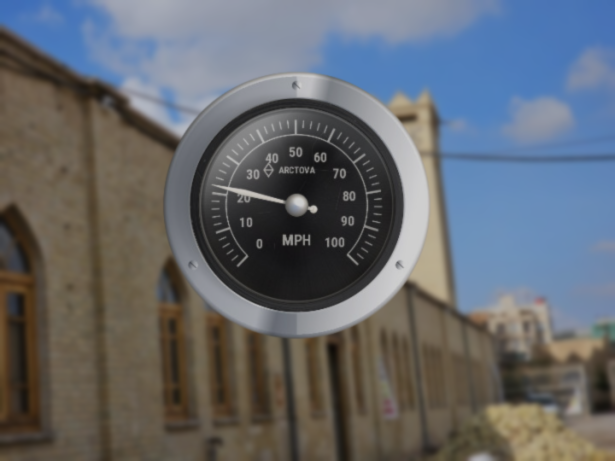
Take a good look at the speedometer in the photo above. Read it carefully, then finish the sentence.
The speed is 22 mph
